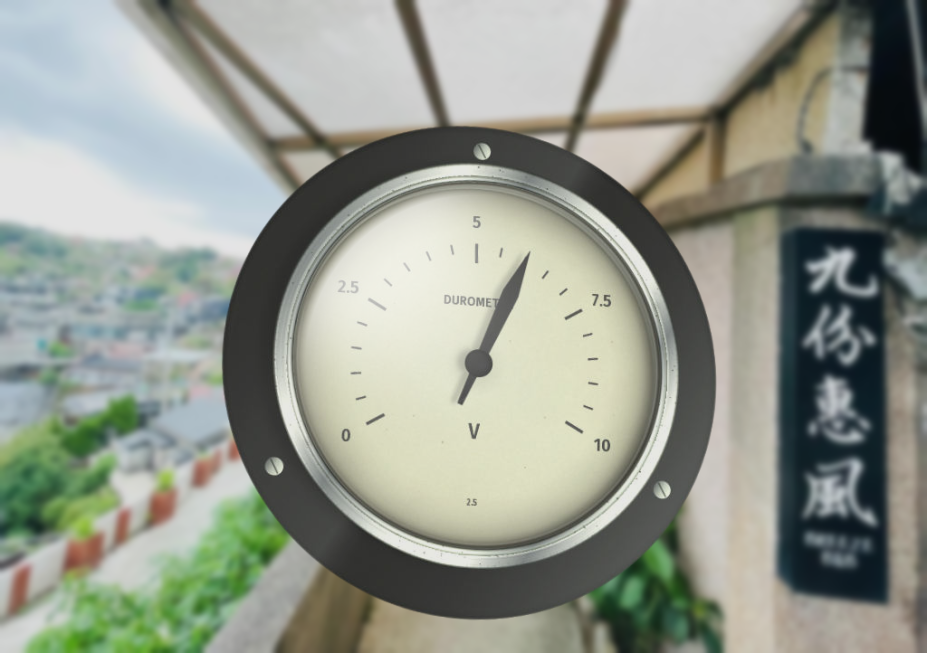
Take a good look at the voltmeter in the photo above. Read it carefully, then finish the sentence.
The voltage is 6 V
